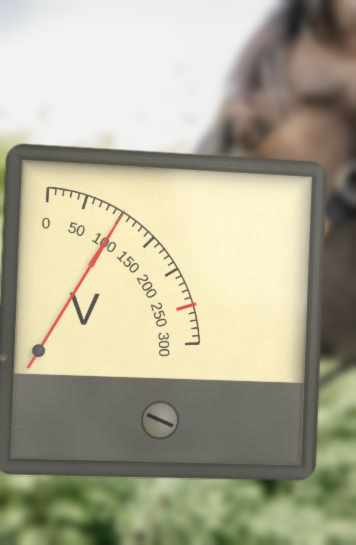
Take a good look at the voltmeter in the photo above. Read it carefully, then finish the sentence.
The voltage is 100 V
